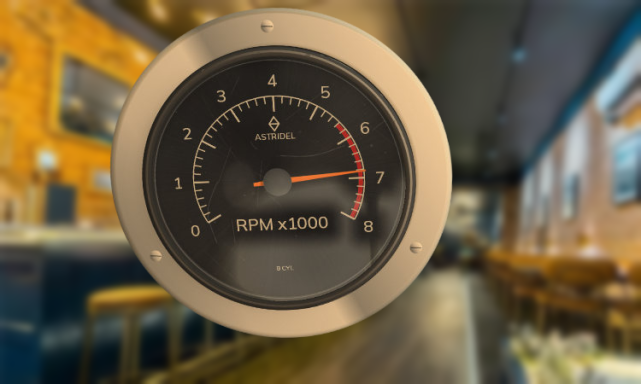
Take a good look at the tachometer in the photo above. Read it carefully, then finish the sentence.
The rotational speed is 6800 rpm
